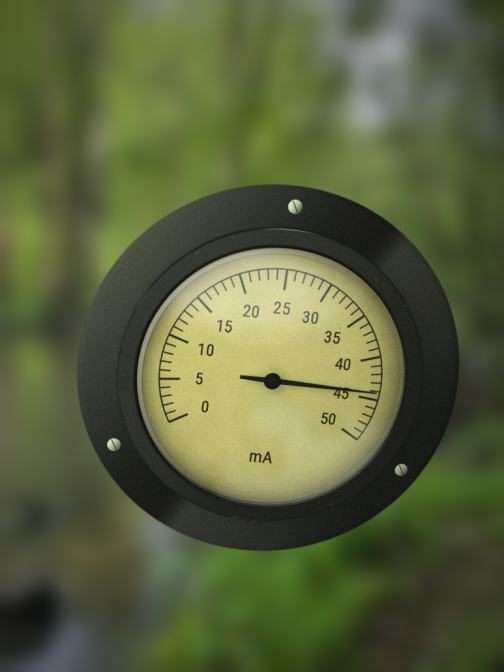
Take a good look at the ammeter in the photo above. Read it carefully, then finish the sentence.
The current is 44 mA
